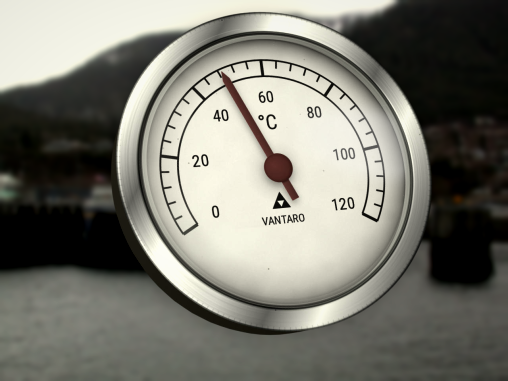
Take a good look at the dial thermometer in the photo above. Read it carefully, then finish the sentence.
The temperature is 48 °C
